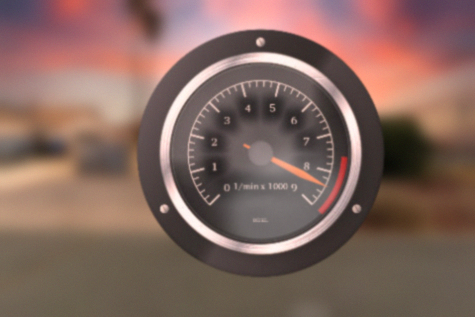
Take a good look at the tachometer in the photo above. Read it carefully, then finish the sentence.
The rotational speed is 8400 rpm
